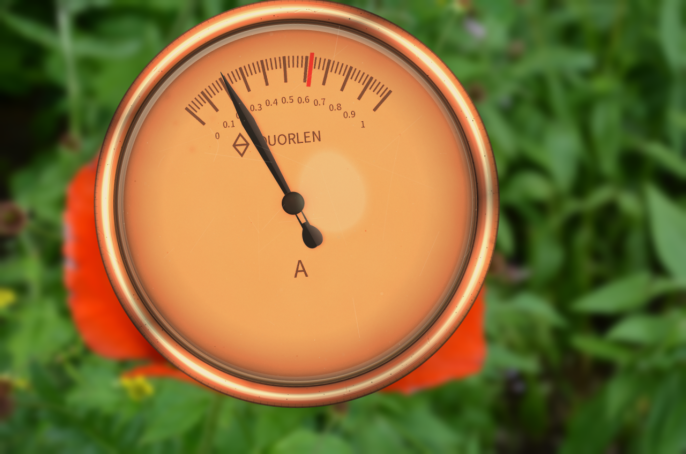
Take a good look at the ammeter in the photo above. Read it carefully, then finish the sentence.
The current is 0.22 A
